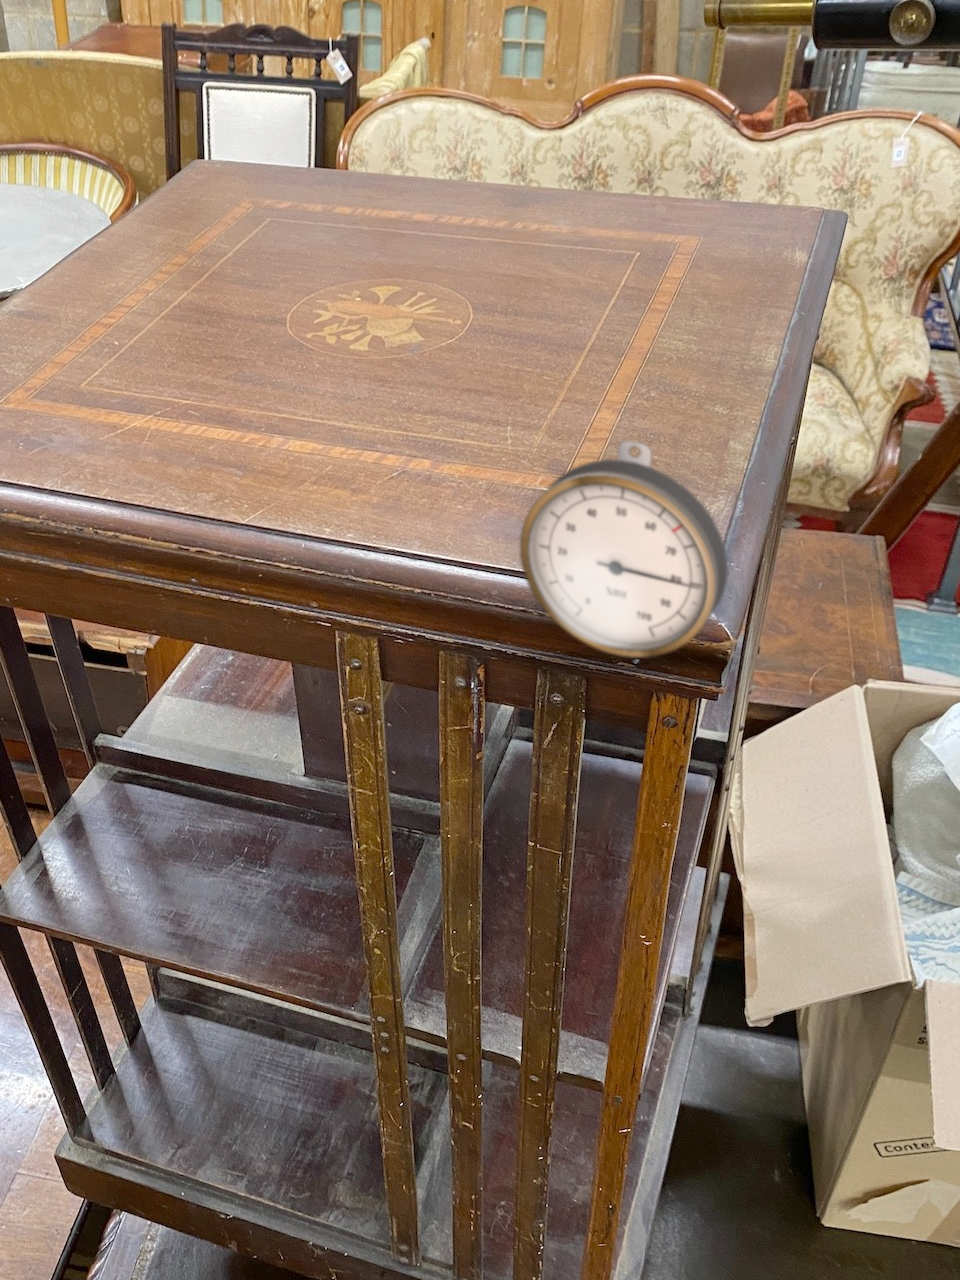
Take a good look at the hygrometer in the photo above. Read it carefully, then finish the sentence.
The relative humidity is 80 %
